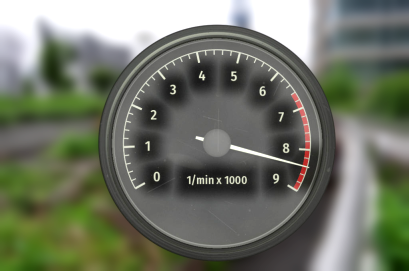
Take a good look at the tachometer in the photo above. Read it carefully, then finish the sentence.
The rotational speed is 8400 rpm
